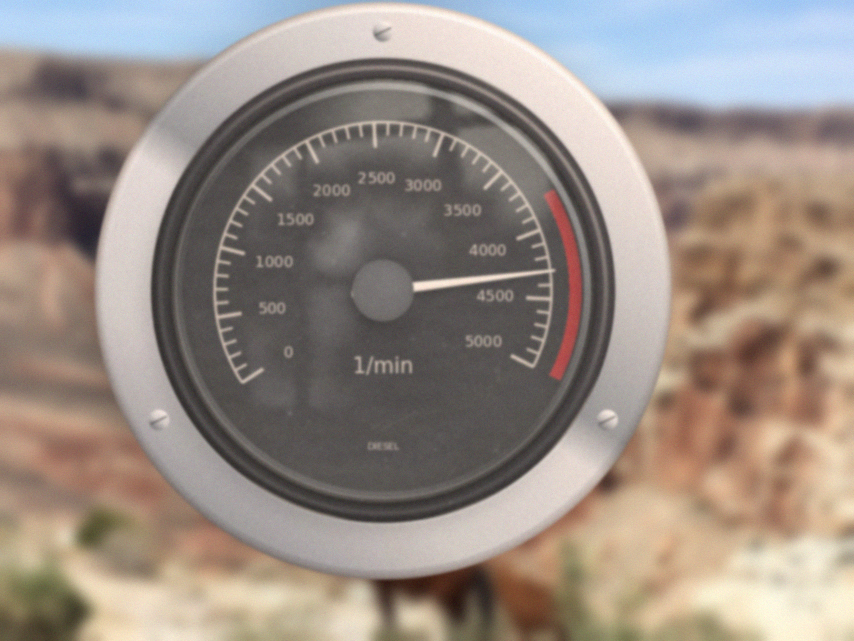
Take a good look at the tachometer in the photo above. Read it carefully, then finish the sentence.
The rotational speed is 4300 rpm
